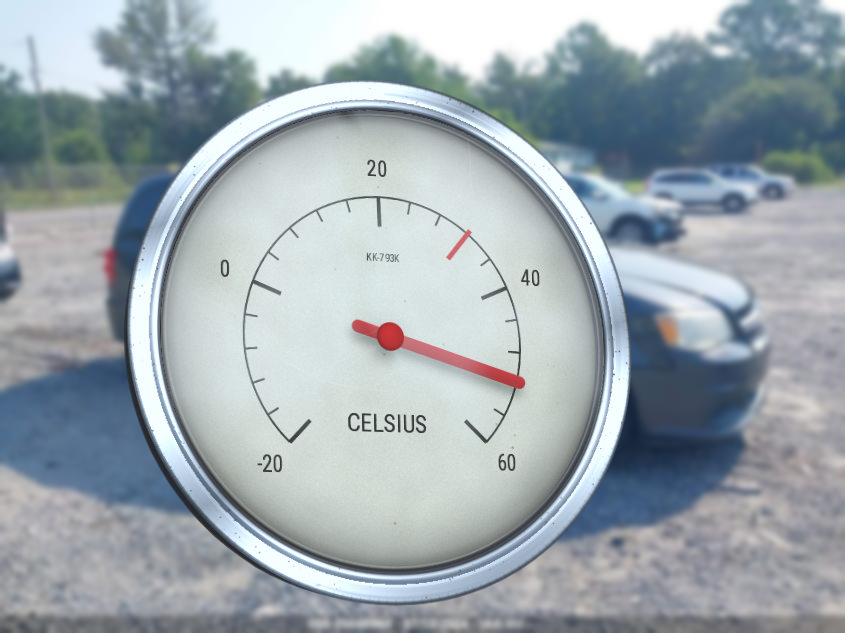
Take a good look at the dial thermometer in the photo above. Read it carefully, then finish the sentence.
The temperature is 52 °C
